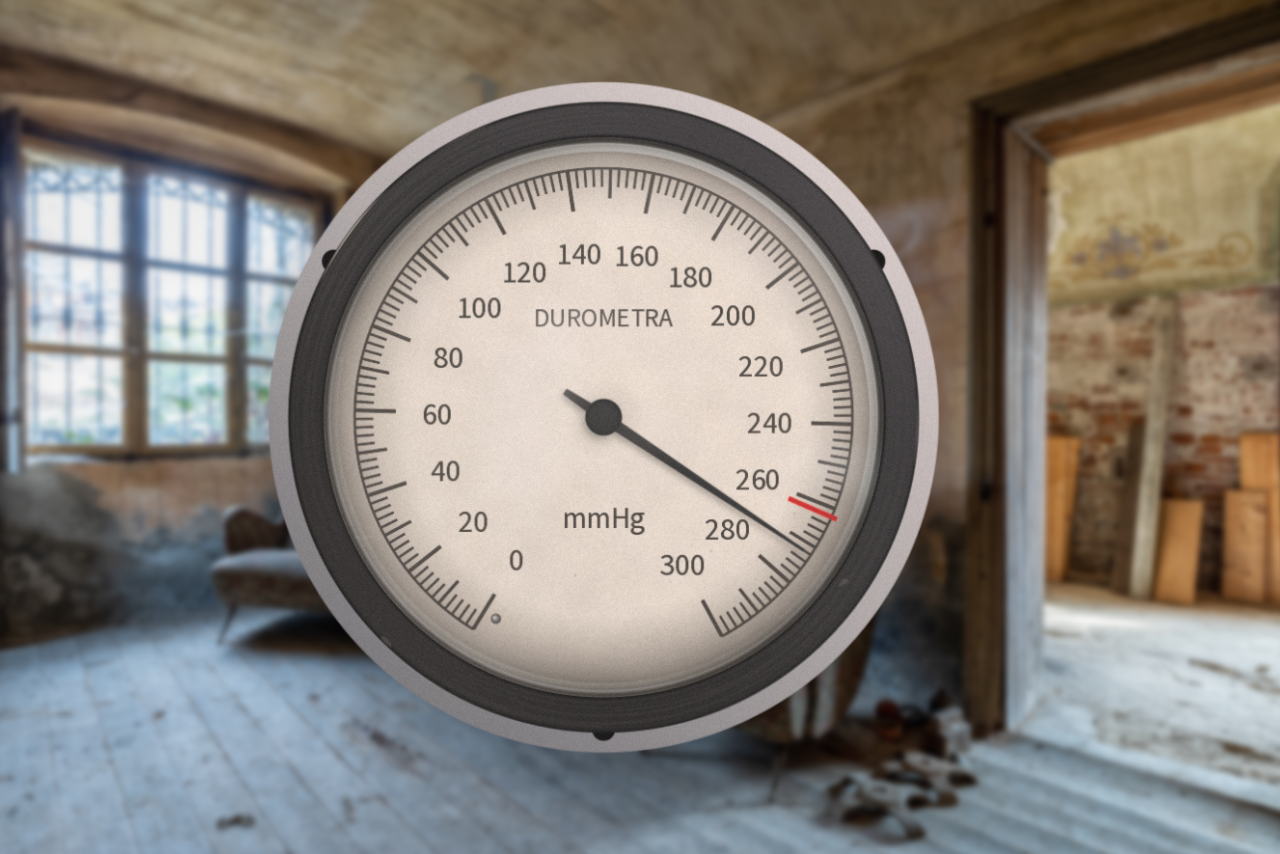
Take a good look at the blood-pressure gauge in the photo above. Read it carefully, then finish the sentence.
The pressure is 272 mmHg
